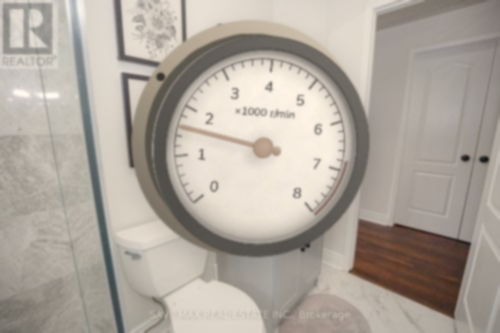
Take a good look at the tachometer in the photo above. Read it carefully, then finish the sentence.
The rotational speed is 1600 rpm
